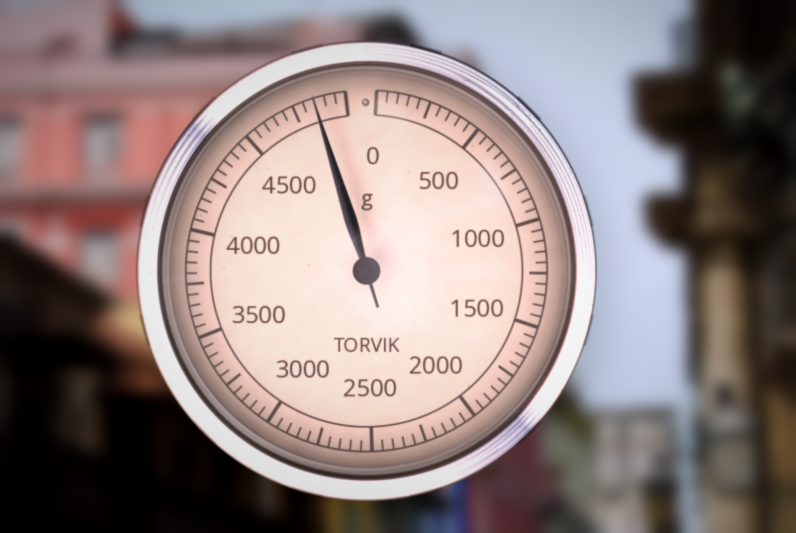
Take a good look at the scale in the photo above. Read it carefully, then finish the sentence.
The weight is 4850 g
